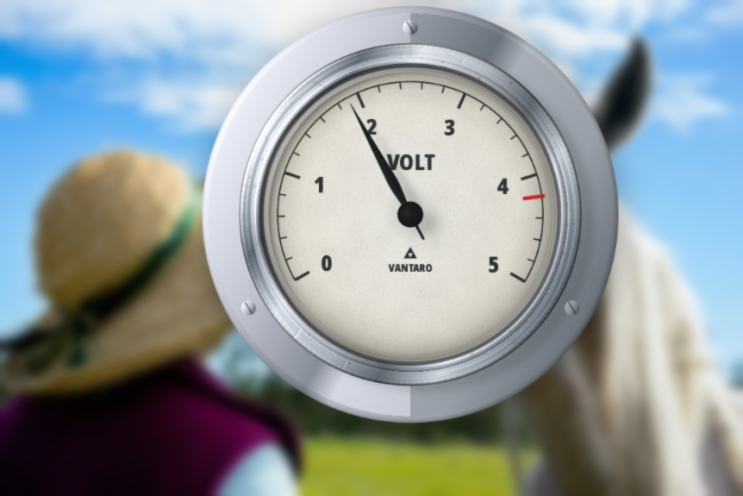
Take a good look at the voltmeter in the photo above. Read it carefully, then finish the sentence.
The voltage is 1.9 V
